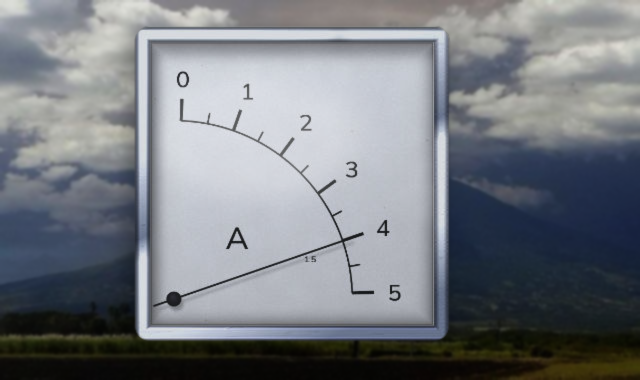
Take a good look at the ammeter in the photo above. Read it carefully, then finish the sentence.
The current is 4 A
